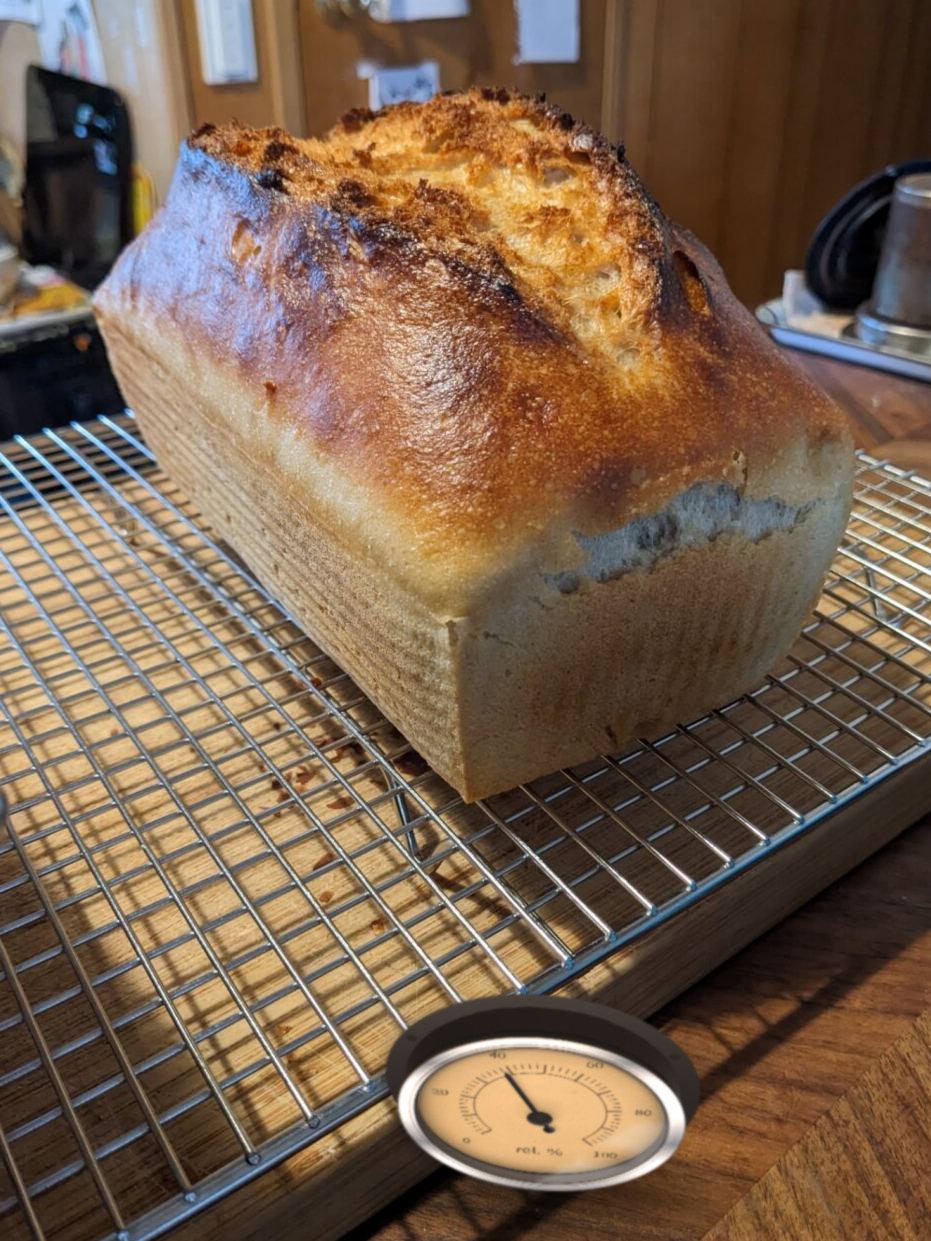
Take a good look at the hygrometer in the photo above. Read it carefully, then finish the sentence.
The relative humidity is 40 %
